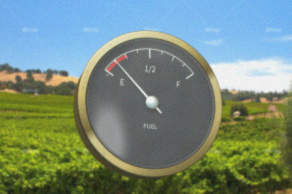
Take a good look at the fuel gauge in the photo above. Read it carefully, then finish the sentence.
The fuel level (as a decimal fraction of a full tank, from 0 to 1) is 0.125
